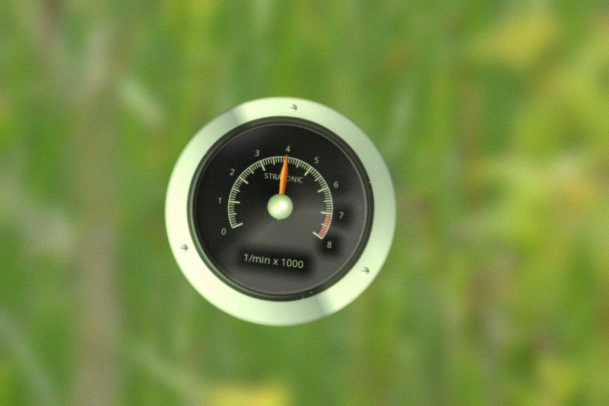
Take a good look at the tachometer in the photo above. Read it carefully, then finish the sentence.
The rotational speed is 4000 rpm
